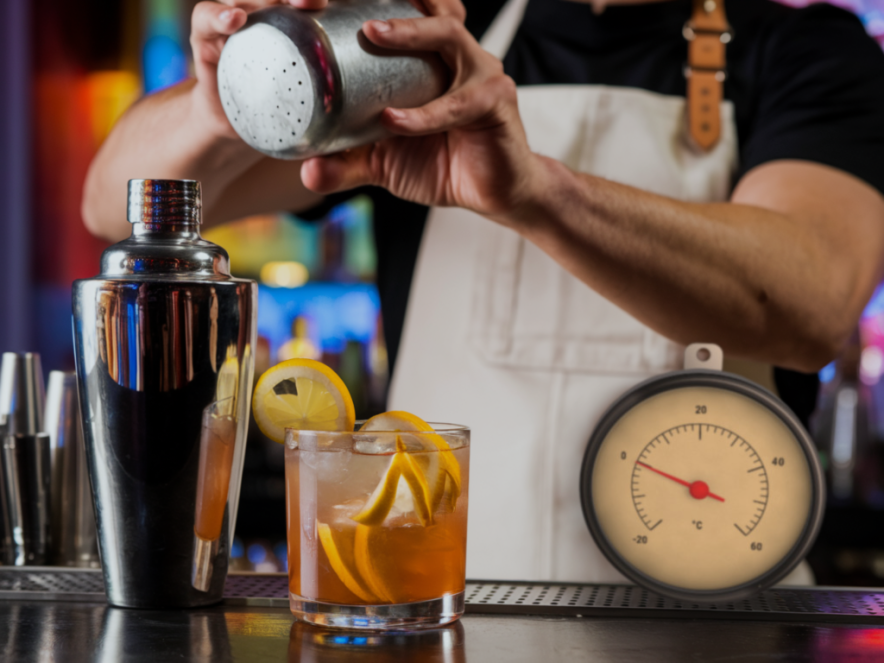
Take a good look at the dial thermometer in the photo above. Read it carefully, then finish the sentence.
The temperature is 0 °C
